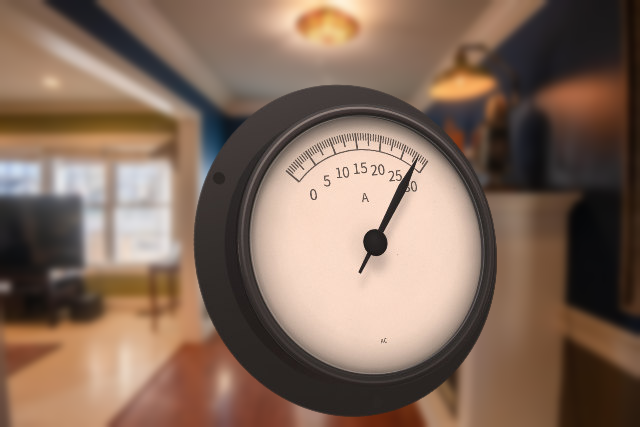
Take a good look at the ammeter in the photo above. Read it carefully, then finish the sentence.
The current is 27.5 A
